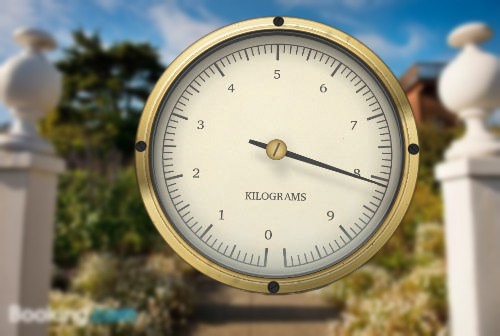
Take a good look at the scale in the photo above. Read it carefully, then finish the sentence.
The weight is 8.1 kg
